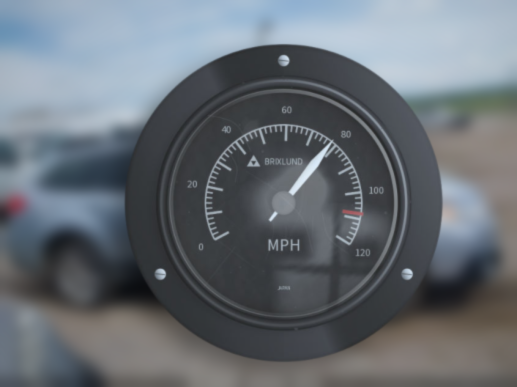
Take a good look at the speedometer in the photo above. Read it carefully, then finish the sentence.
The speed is 78 mph
